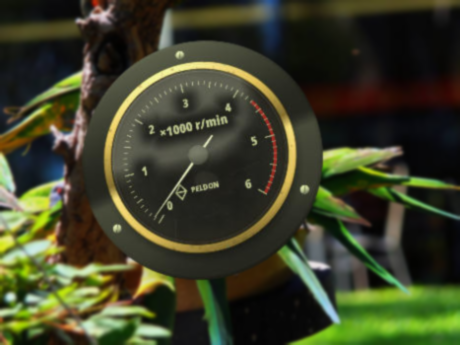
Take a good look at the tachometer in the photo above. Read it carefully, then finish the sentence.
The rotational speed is 100 rpm
